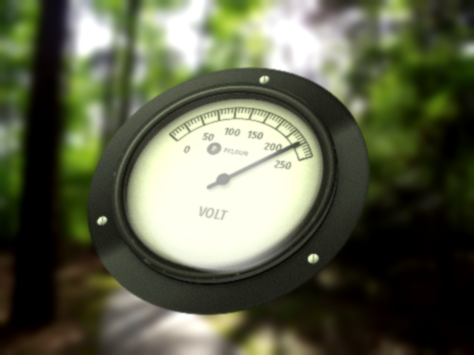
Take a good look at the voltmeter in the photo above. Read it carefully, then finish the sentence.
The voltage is 225 V
